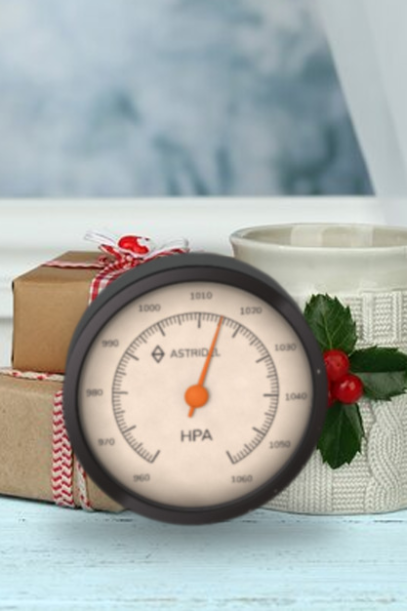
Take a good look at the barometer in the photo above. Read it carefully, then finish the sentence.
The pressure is 1015 hPa
